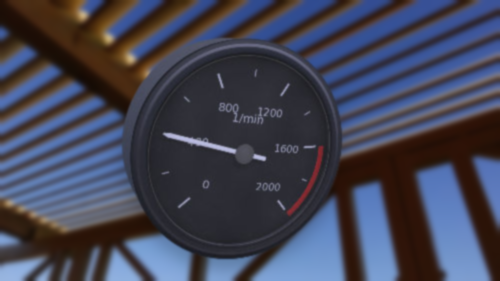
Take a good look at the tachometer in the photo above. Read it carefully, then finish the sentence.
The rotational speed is 400 rpm
